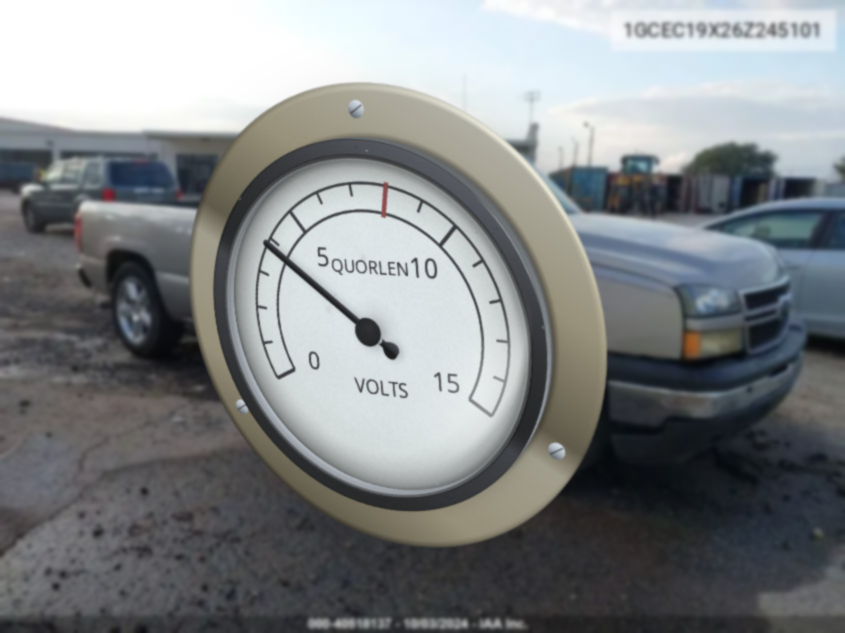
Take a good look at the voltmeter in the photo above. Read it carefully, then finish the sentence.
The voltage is 4 V
